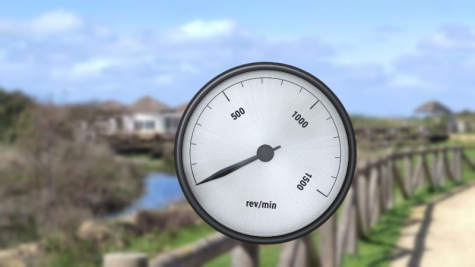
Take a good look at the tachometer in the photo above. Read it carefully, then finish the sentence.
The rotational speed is 0 rpm
